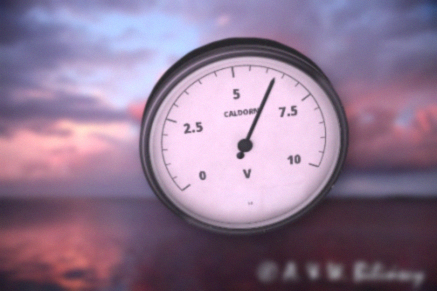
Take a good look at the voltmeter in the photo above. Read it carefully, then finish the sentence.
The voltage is 6.25 V
